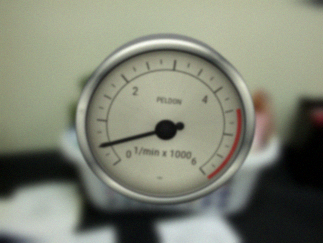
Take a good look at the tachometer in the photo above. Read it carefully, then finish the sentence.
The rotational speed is 500 rpm
